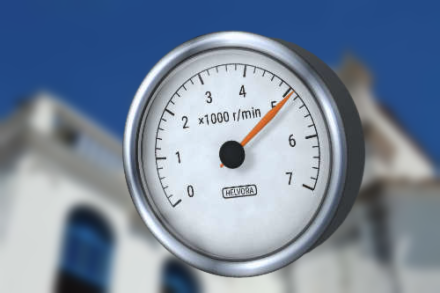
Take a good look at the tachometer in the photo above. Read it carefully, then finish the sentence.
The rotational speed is 5100 rpm
